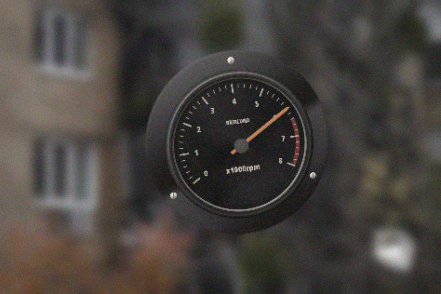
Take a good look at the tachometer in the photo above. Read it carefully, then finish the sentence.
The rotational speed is 6000 rpm
